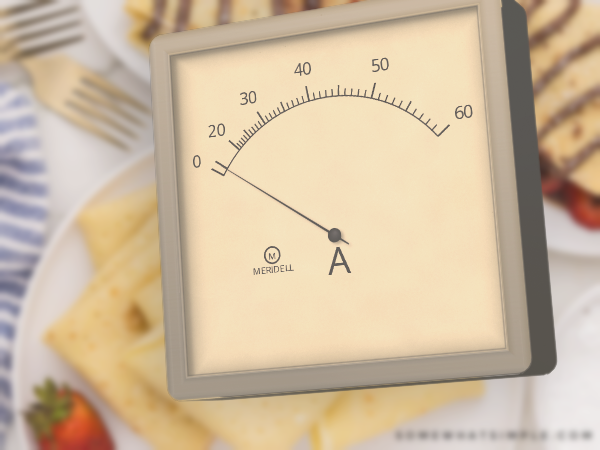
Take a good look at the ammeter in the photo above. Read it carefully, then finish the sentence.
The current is 10 A
